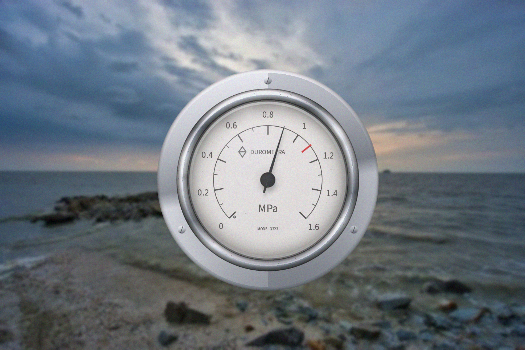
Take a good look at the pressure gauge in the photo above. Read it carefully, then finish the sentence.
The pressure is 0.9 MPa
